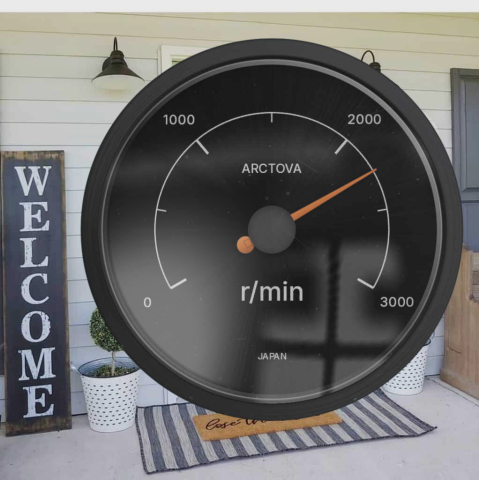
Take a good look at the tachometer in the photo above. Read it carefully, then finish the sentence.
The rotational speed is 2250 rpm
